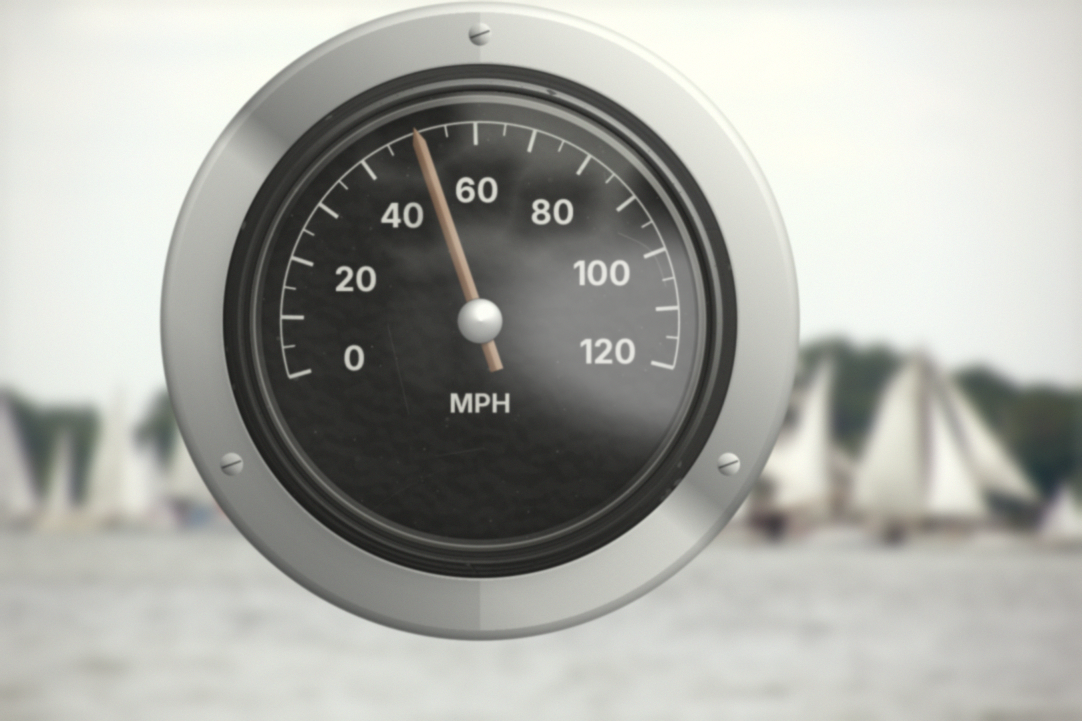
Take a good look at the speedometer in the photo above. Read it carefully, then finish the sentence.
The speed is 50 mph
